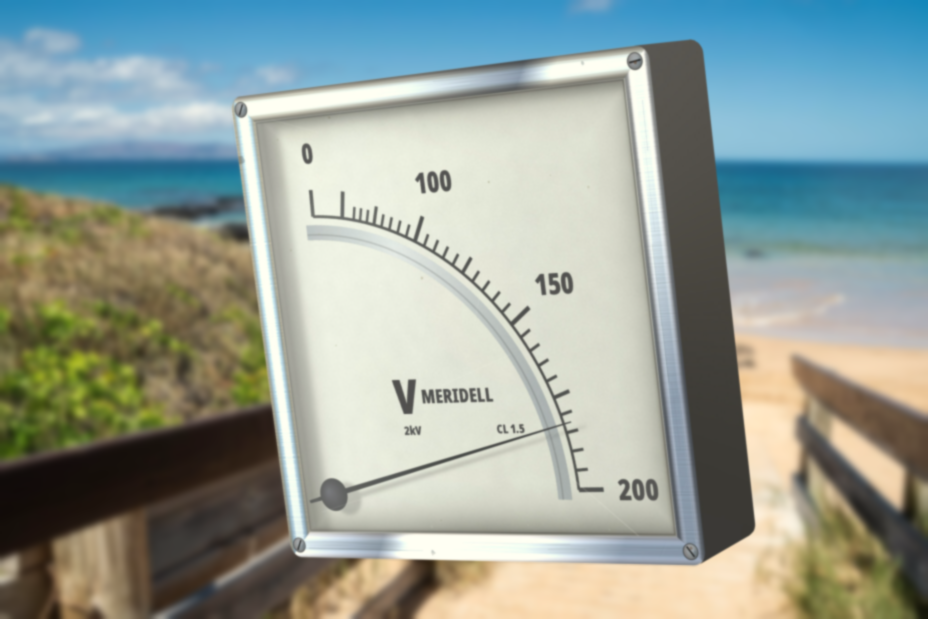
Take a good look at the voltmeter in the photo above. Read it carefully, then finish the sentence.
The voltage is 182.5 V
